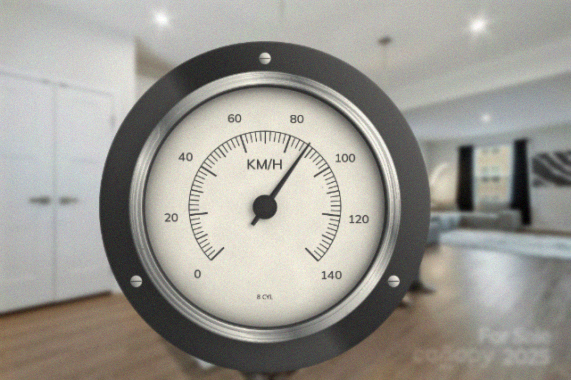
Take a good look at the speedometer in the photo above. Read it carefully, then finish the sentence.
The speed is 88 km/h
